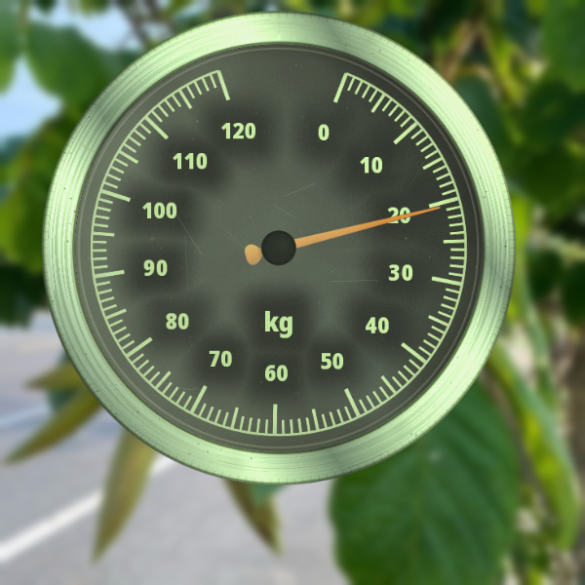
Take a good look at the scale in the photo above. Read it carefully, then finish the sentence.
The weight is 20.5 kg
